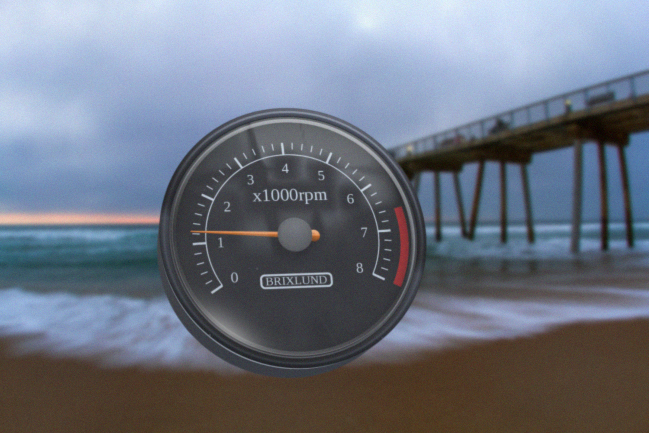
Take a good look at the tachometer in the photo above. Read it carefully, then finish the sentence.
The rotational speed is 1200 rpm
